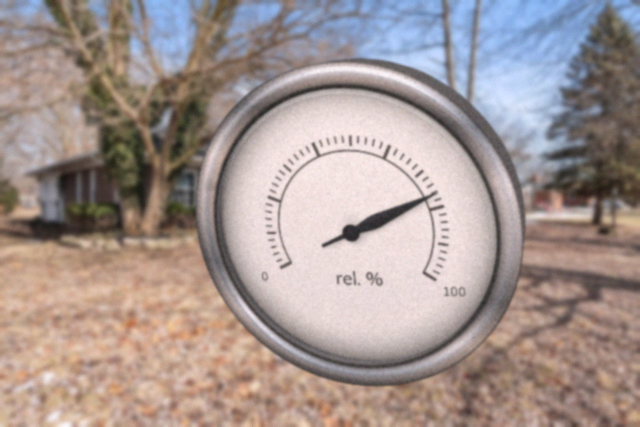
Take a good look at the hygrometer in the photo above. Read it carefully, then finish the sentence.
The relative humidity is 76 %
